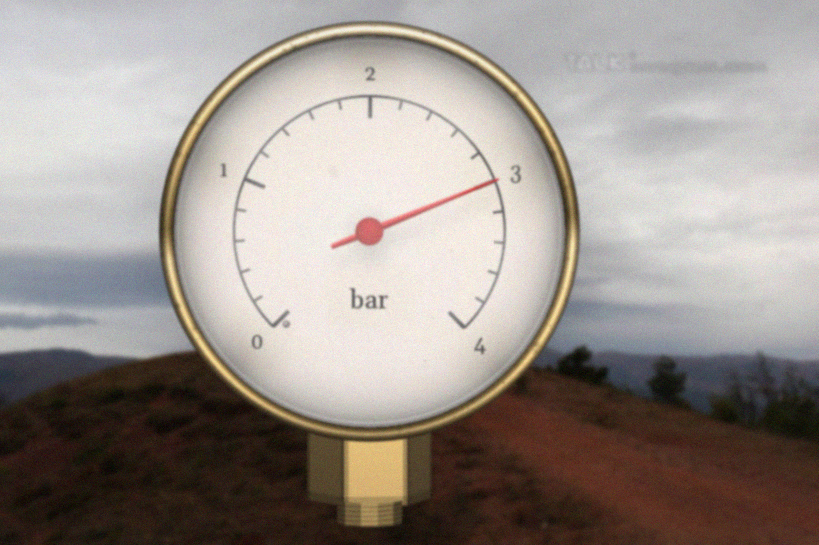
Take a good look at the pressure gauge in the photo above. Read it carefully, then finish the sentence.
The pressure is 3 bar
